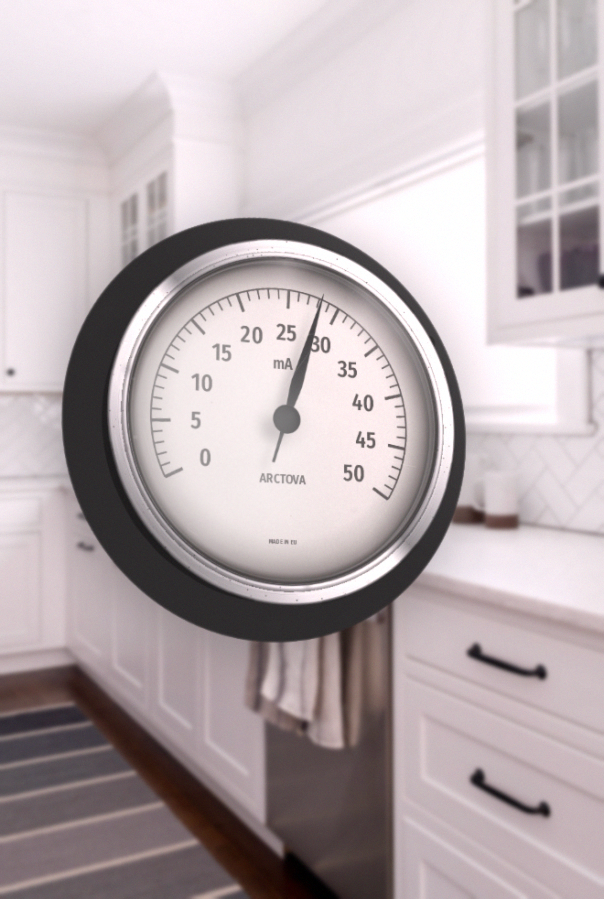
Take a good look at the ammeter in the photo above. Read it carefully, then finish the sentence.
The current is 28 mA
